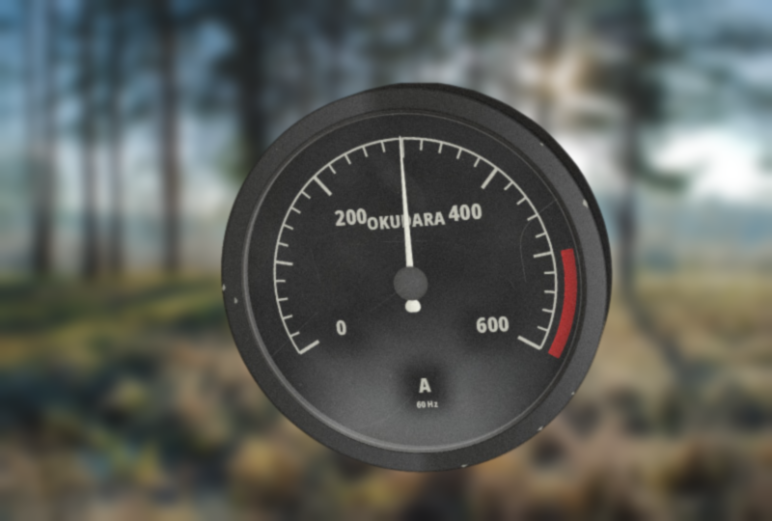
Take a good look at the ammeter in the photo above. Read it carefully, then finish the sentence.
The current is 300 A
